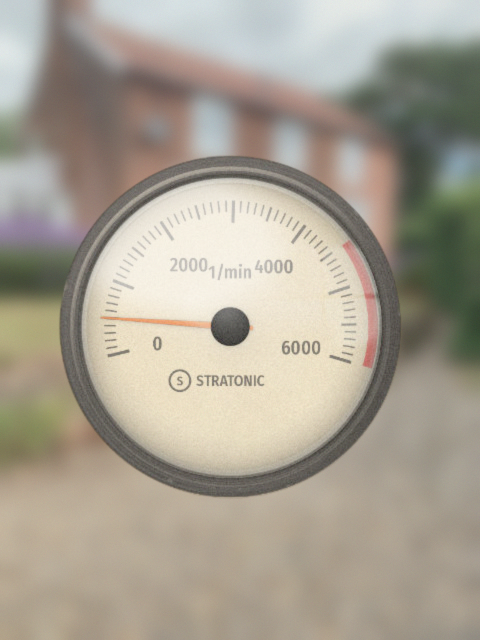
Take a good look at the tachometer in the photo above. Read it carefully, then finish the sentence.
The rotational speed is 500 rpm
